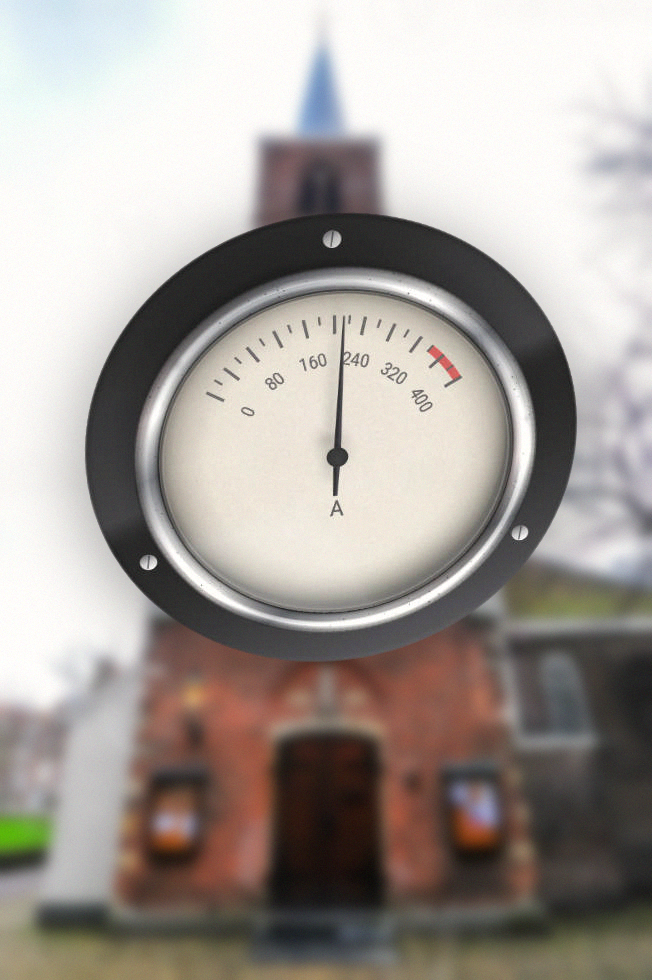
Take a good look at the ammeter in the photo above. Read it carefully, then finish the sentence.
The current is 210 A
